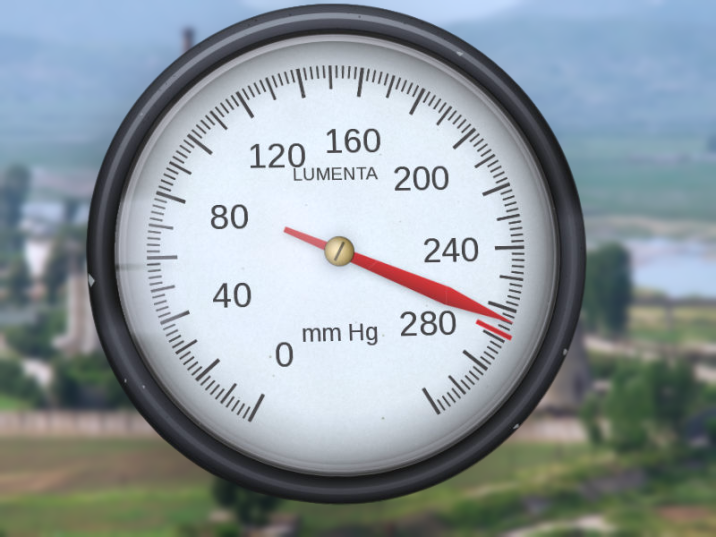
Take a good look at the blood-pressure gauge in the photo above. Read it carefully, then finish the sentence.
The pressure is 264 mmHg
